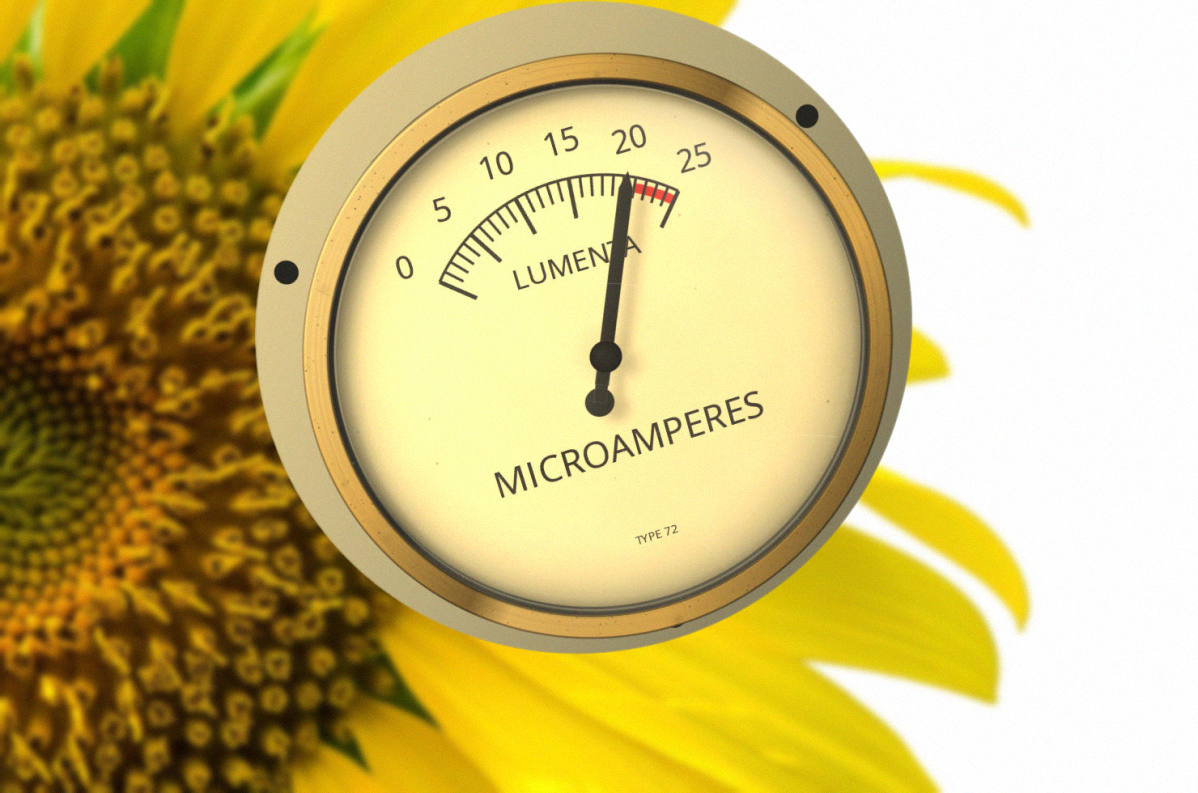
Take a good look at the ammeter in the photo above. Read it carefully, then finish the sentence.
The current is 20 µA
